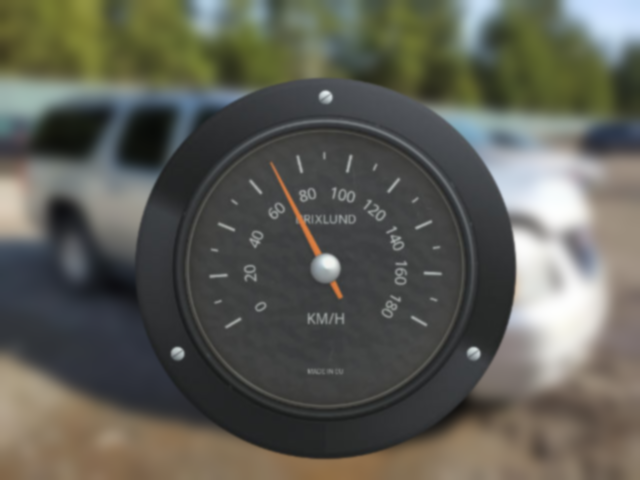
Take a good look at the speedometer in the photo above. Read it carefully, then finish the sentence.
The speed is 70 km/h
